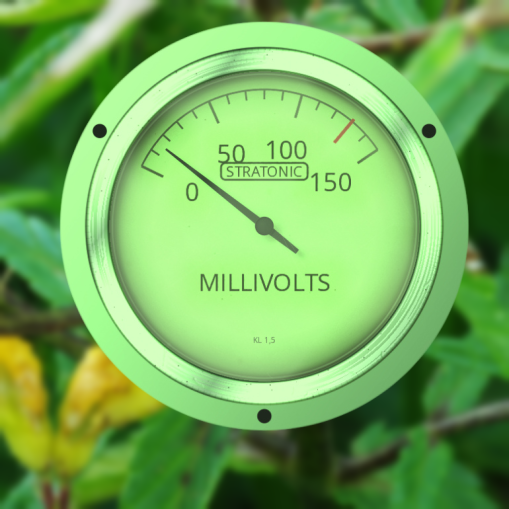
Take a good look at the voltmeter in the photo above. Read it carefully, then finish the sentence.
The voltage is 15 mV
